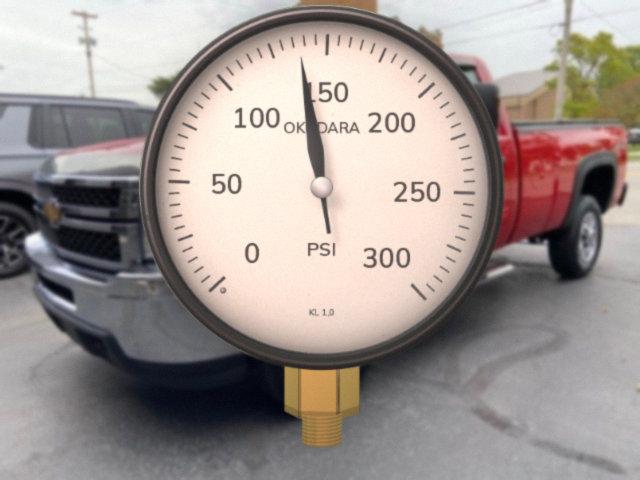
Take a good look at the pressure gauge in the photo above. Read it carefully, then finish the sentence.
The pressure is 137.5 psi
